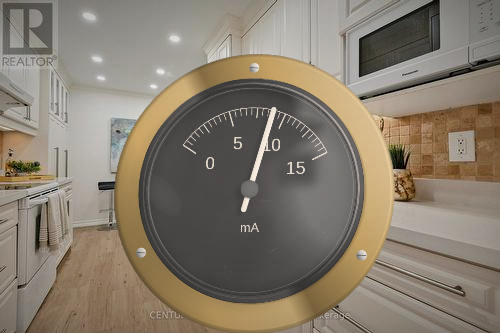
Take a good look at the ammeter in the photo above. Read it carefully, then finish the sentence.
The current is 9 mA
